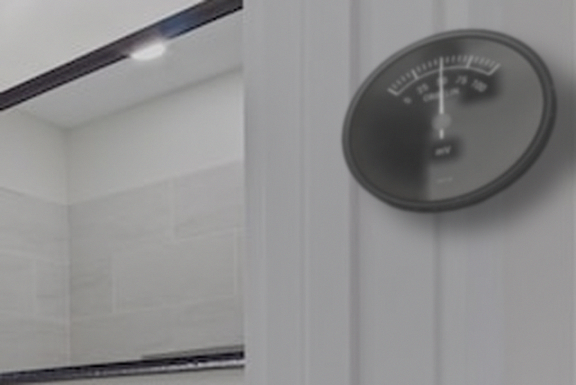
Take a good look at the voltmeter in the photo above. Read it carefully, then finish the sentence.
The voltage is 50 mV
